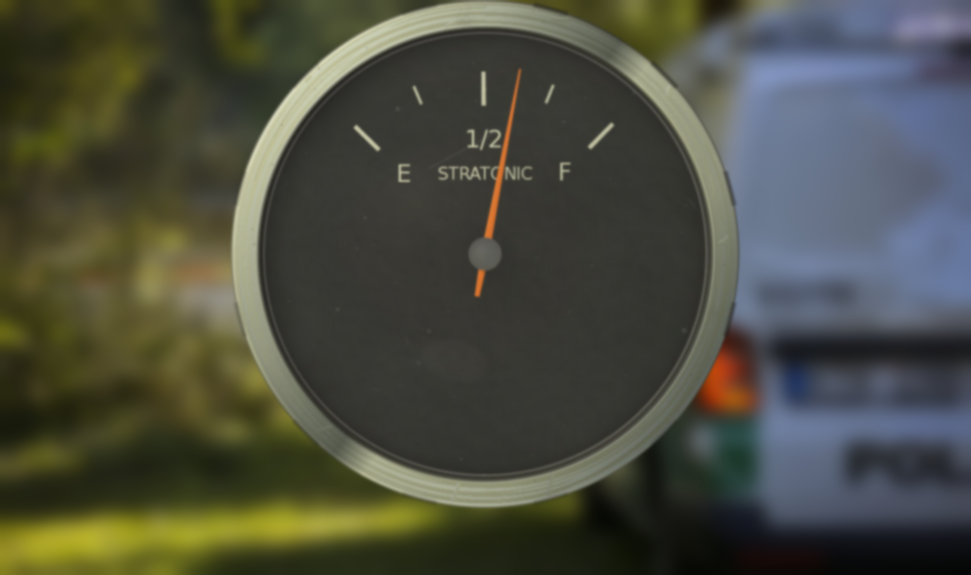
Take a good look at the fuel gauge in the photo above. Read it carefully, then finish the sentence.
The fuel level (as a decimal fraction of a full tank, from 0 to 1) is 0.625
